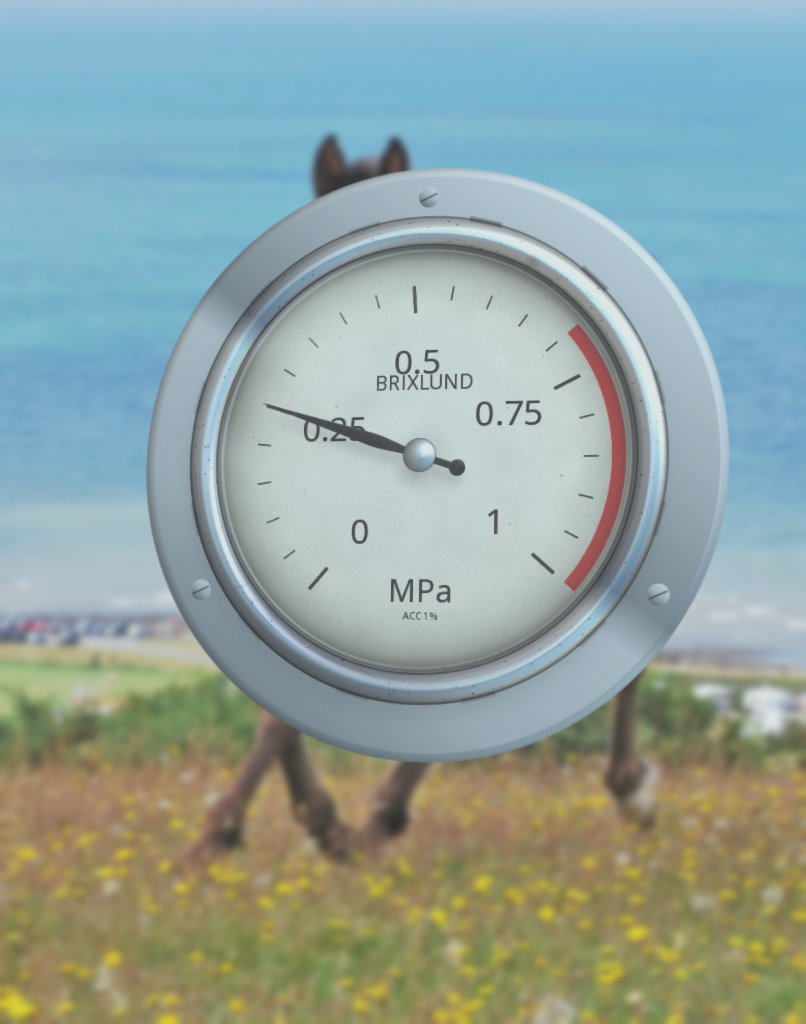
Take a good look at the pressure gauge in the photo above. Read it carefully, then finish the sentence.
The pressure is 0.25 MPa
